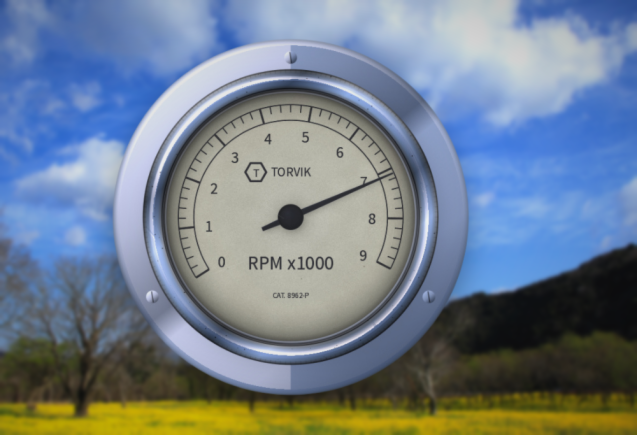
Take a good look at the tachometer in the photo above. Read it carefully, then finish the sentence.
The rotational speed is 7100 rpm
